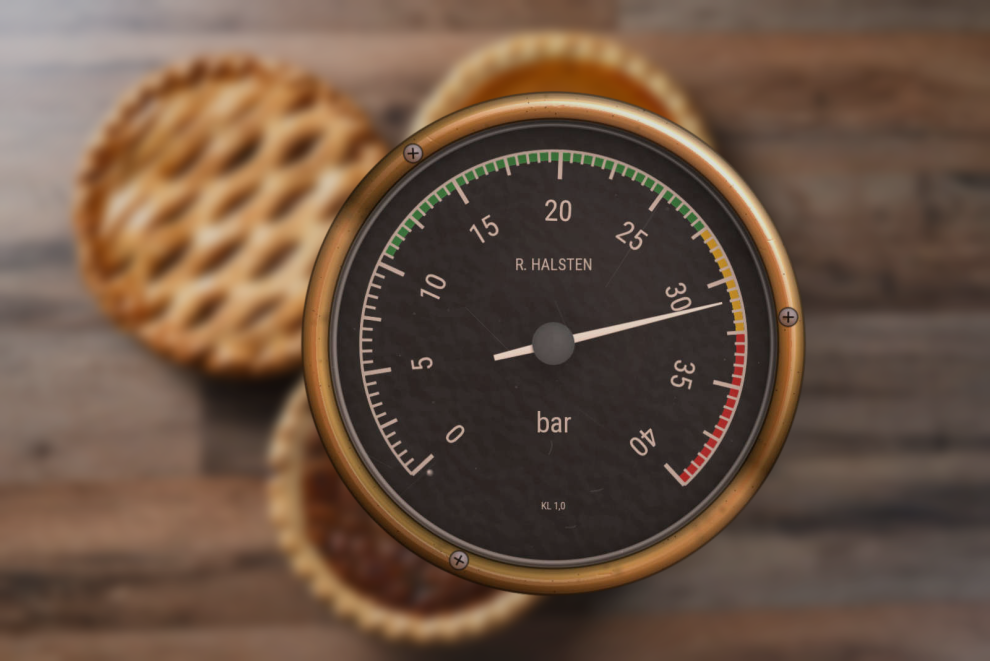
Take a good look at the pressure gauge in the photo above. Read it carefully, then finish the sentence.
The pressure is 31 bar
